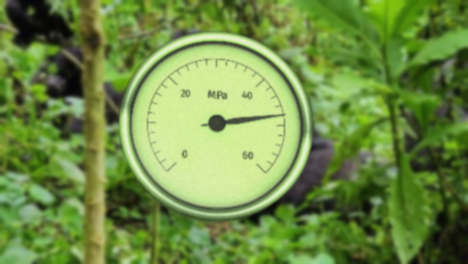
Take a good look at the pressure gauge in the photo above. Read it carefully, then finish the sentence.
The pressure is 48 MPa
